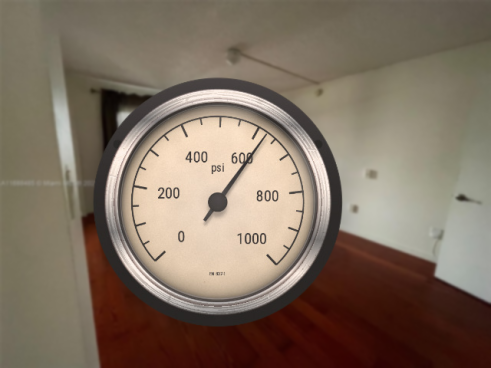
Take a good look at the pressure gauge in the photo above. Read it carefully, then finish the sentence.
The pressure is 625 psi
